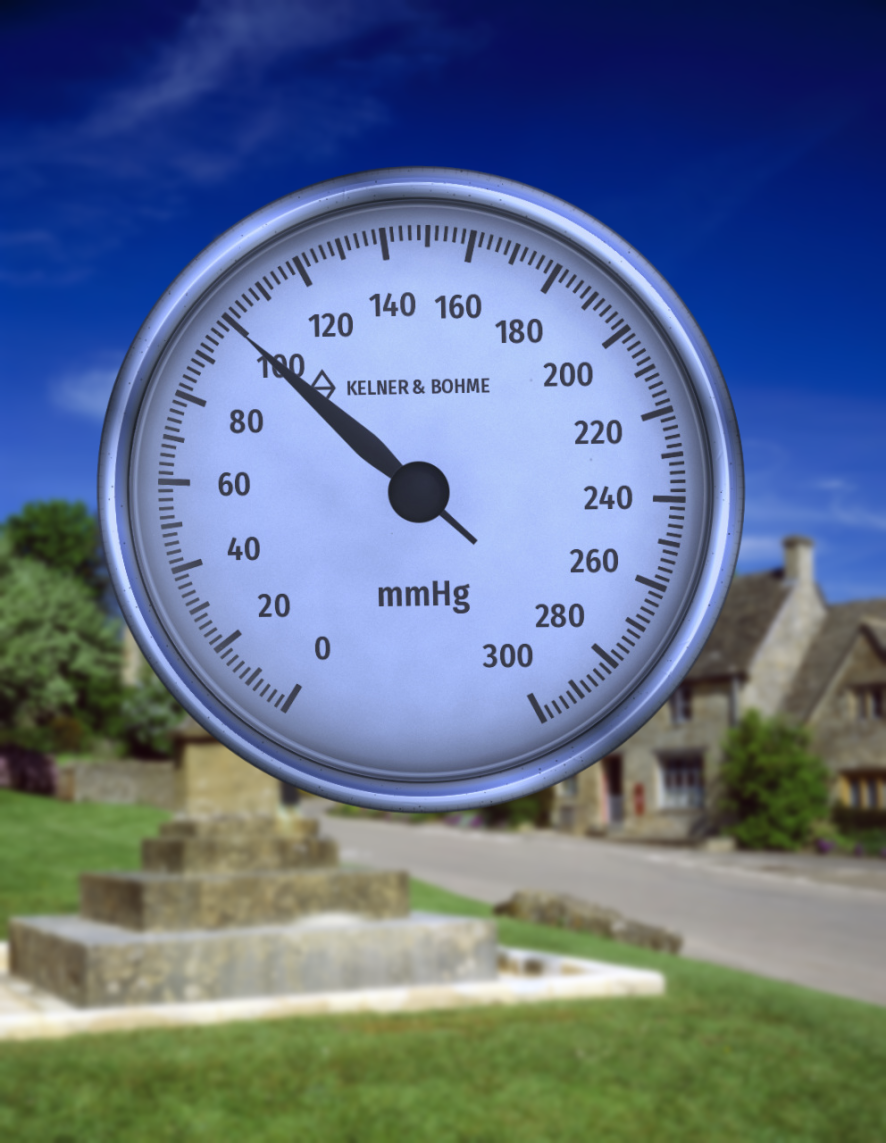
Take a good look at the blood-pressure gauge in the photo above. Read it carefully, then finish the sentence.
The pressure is 100 mmHg
